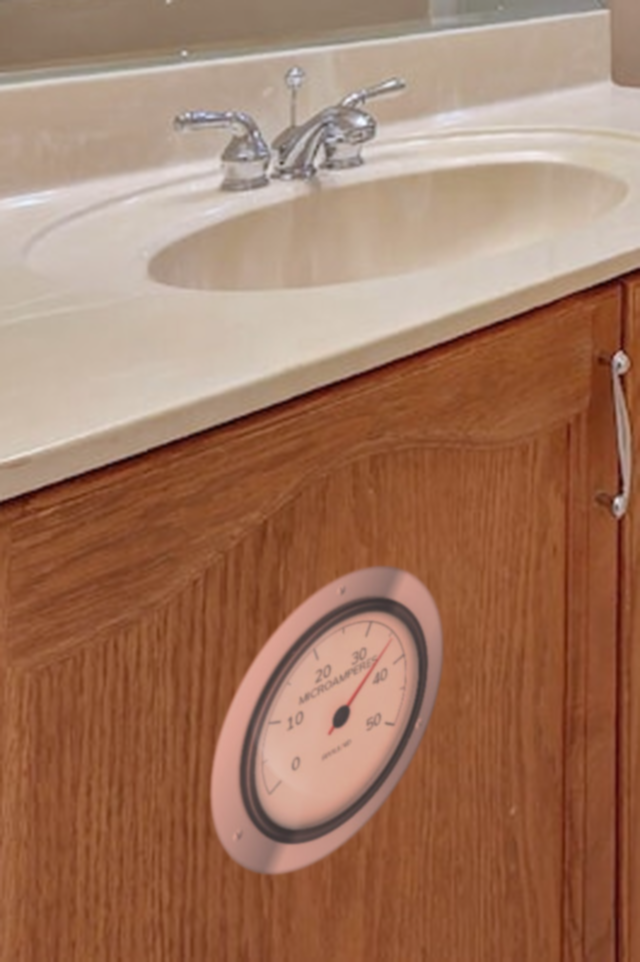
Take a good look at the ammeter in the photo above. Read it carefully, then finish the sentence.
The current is 35 µA
